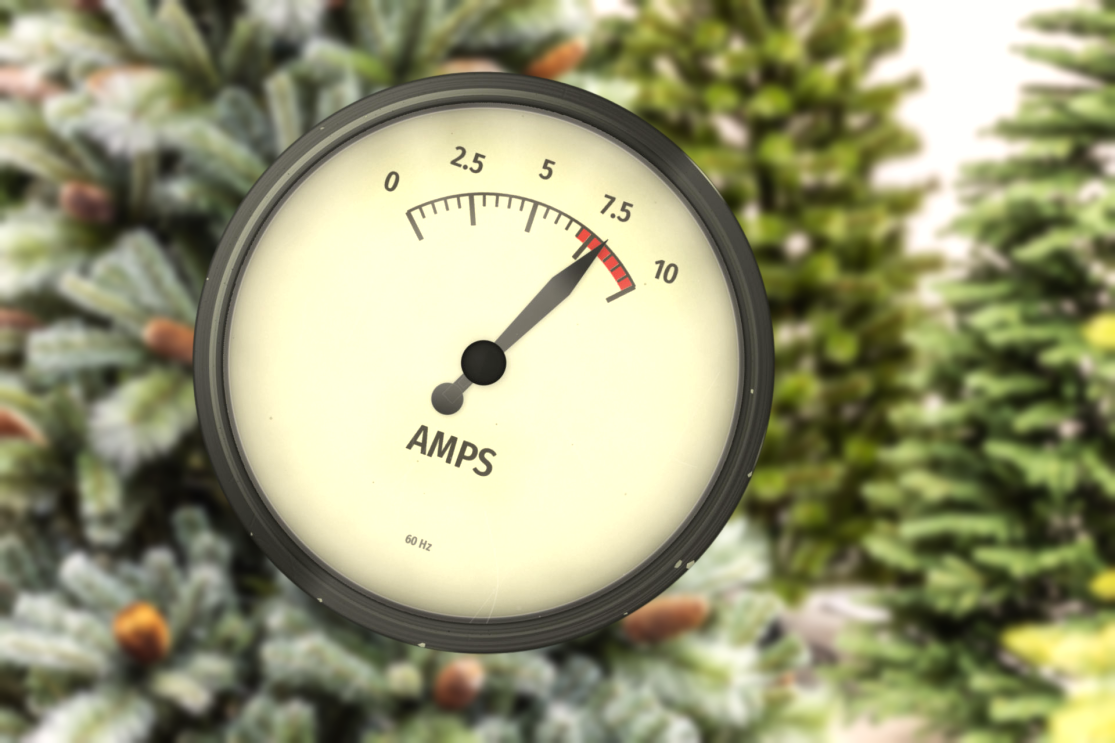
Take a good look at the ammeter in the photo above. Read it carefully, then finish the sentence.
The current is 8 A
